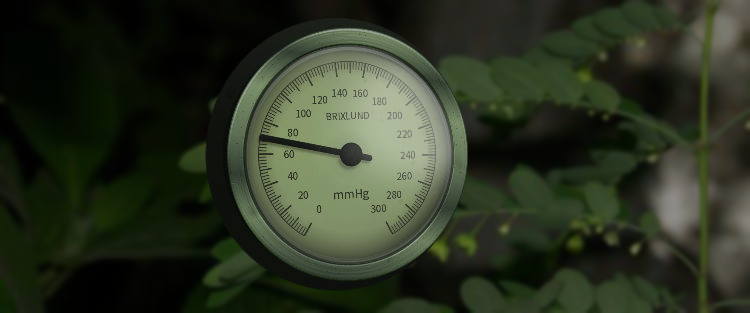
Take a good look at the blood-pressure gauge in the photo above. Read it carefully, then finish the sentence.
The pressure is 70 mmHg
